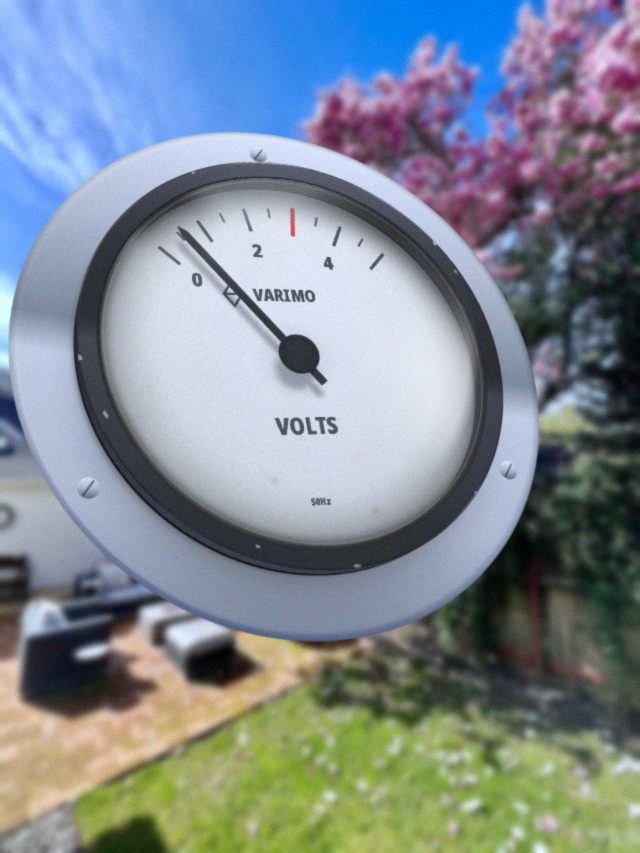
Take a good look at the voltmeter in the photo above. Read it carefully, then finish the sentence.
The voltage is 0.5 V
